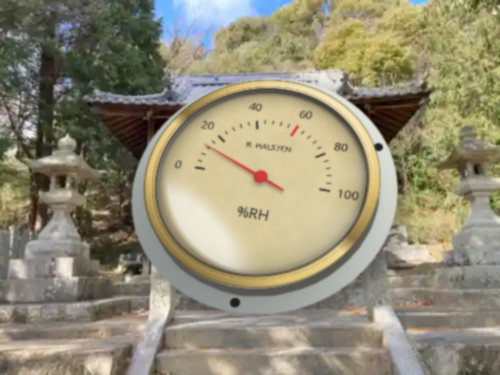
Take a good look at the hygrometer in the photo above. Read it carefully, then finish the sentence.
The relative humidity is 12 %
